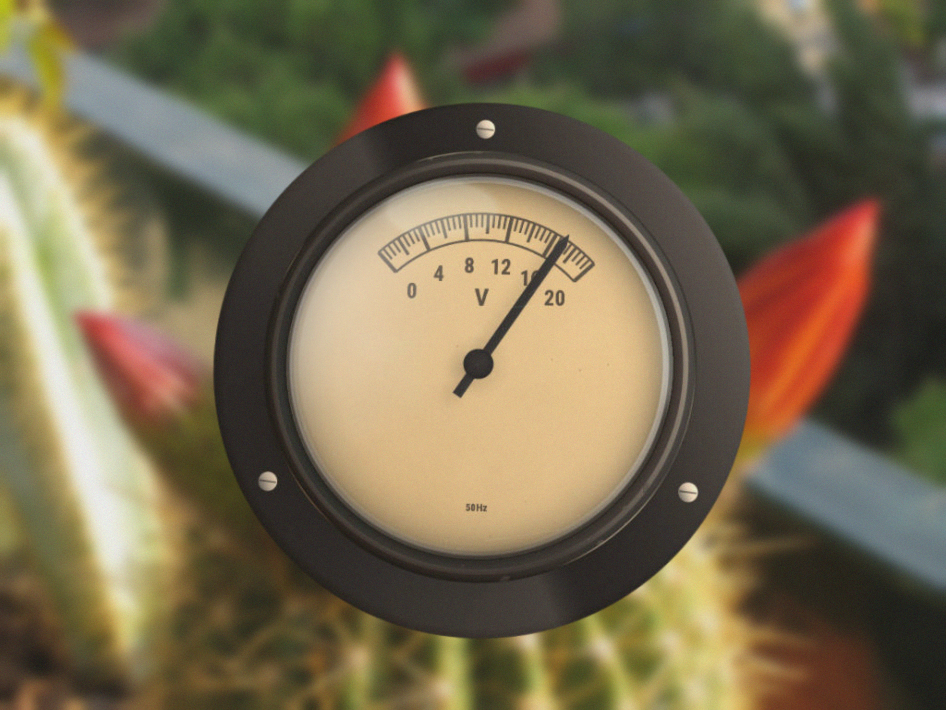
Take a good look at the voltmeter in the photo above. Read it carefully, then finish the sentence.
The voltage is 17 V
